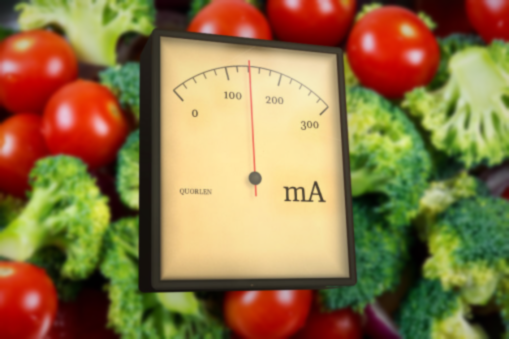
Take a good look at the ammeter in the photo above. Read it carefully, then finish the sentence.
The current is 140 mA
